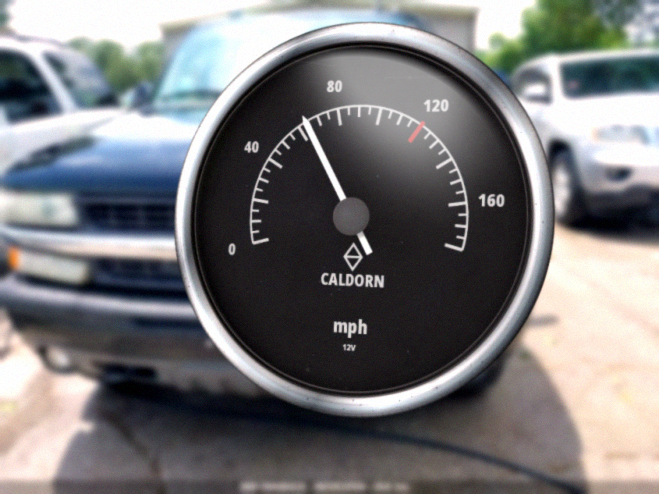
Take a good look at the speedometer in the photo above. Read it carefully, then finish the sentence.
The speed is 65 mph
